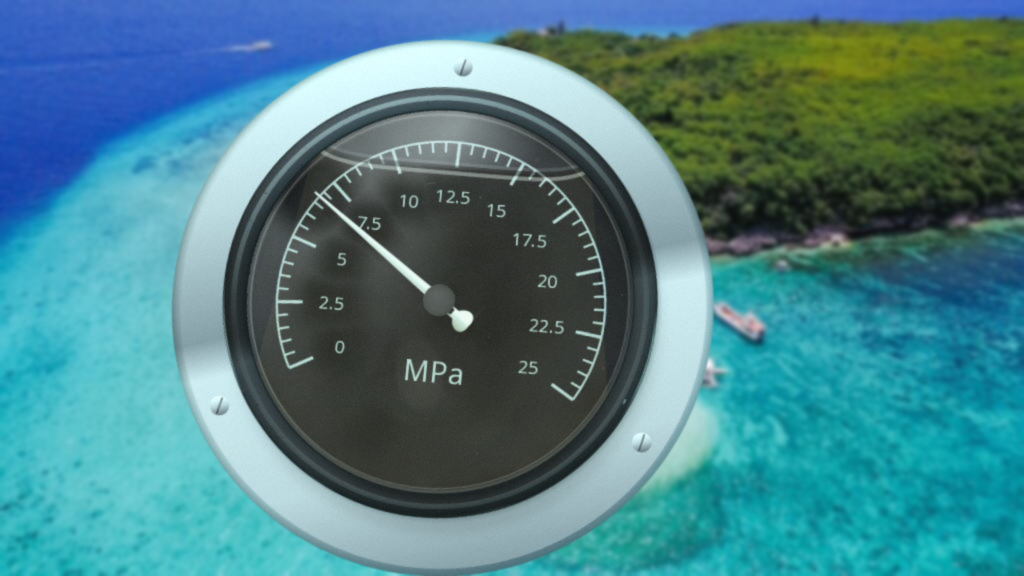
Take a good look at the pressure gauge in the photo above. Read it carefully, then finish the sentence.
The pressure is 6.75 MPa
